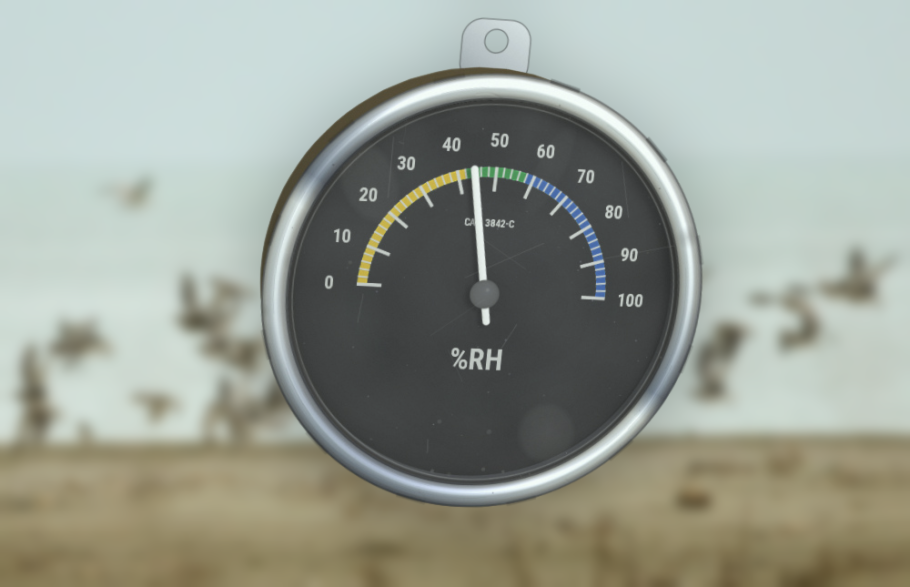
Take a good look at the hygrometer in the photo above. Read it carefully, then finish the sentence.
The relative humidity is 44 %
